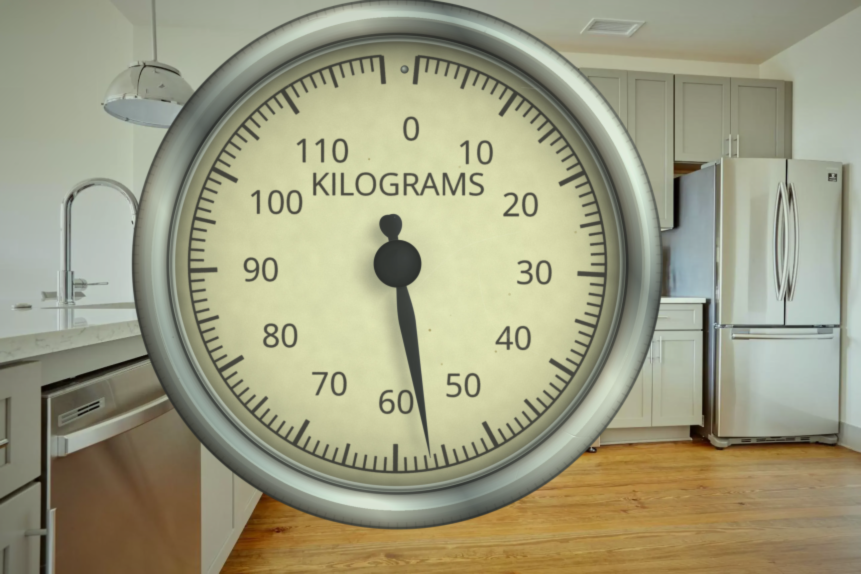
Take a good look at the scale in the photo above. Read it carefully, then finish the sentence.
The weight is 56.5 kg
